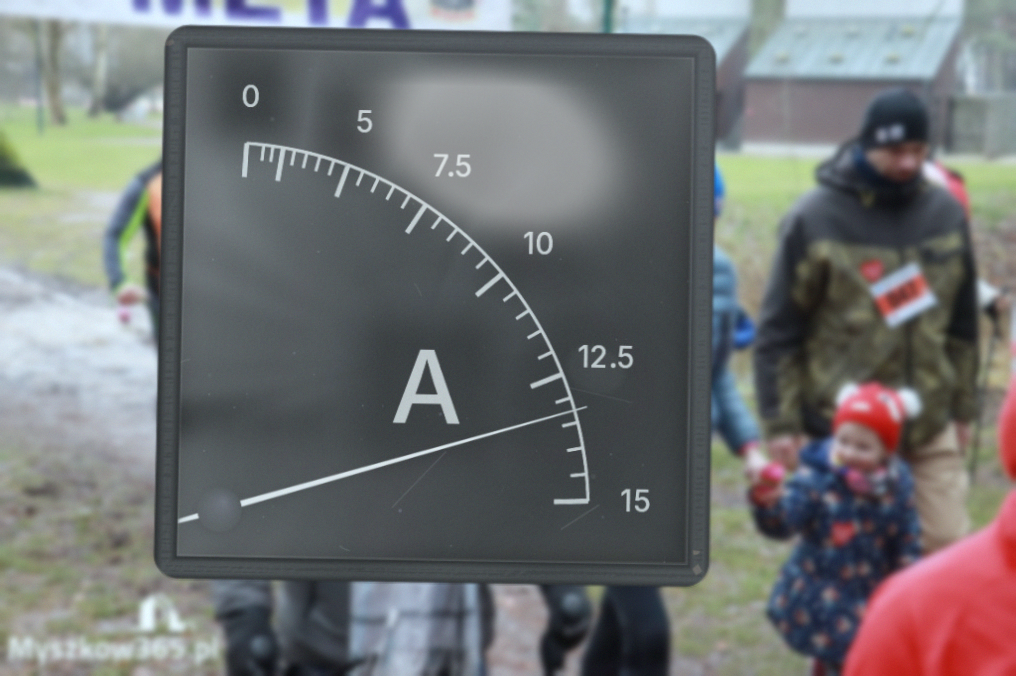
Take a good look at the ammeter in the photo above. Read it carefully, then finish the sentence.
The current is 13.25 A
